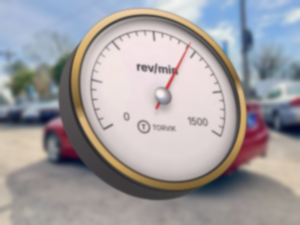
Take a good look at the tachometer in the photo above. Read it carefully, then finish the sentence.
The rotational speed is 950 rpm
